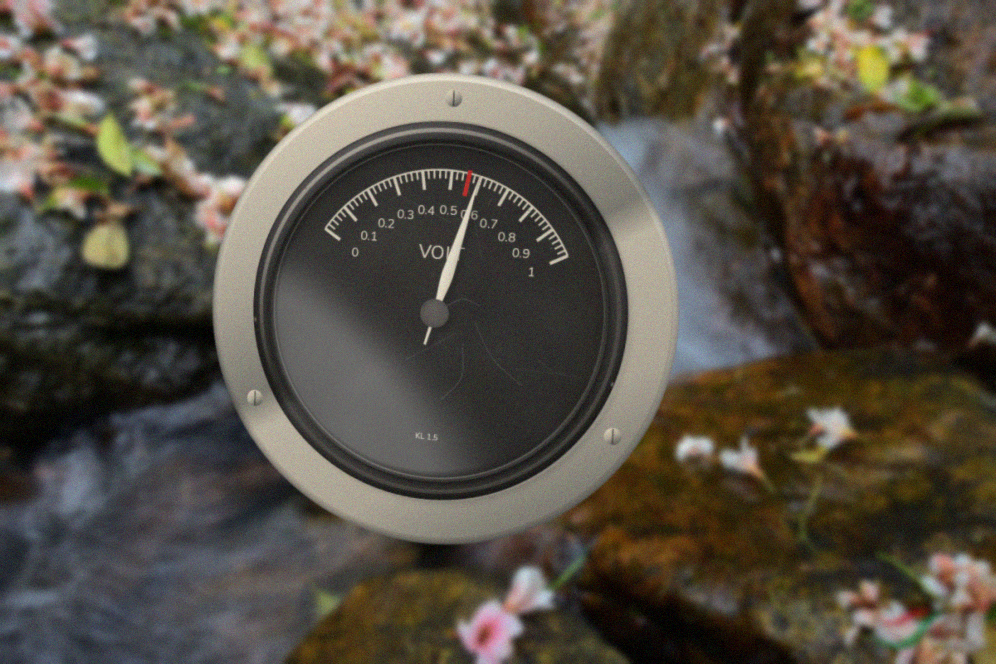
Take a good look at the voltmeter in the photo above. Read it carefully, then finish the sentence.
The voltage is 0.6 V
